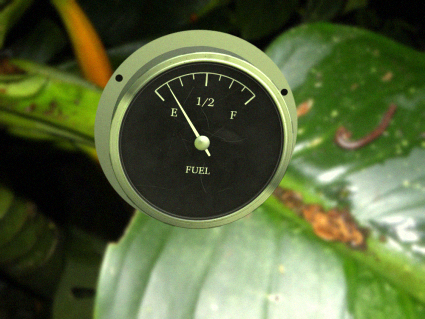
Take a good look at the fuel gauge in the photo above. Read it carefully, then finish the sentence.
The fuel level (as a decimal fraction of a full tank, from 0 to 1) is 0.125
